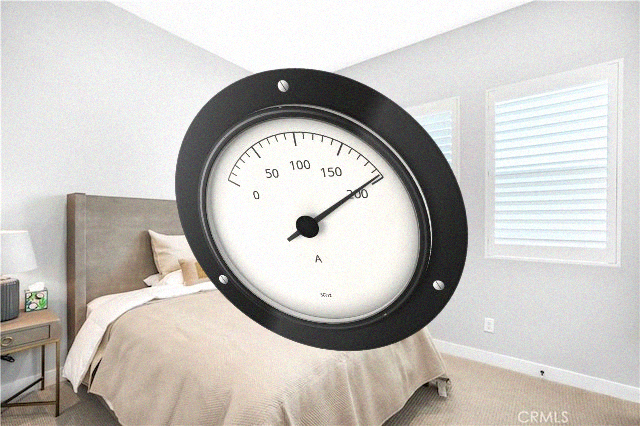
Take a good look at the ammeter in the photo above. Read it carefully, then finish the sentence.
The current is 195 A
